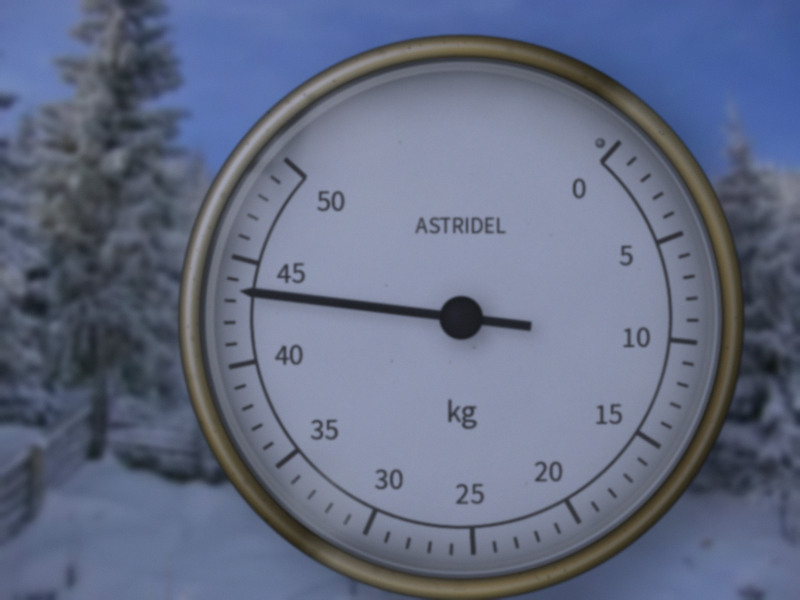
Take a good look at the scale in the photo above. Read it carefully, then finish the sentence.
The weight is 43.5 kg
